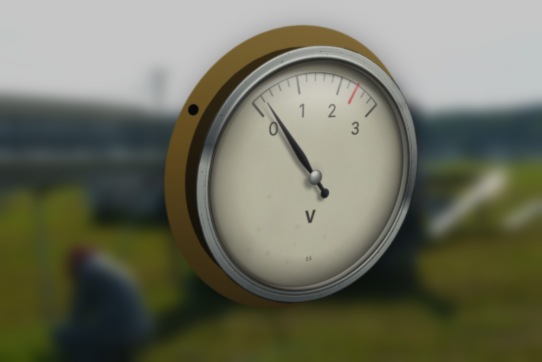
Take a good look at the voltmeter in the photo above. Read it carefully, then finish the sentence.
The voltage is 0.2 V
